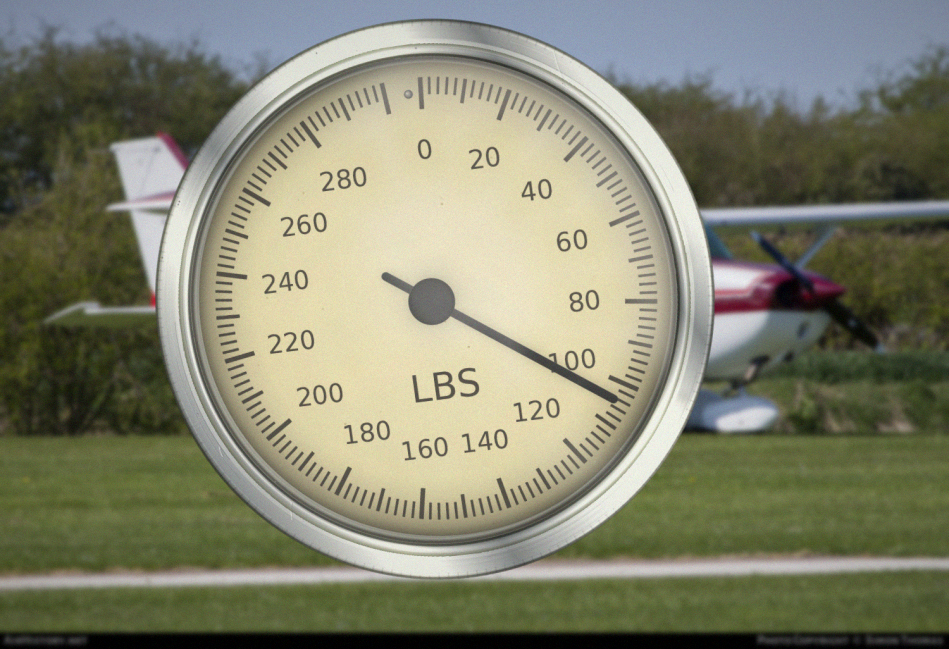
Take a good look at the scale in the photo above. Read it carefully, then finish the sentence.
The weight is 104 lb
